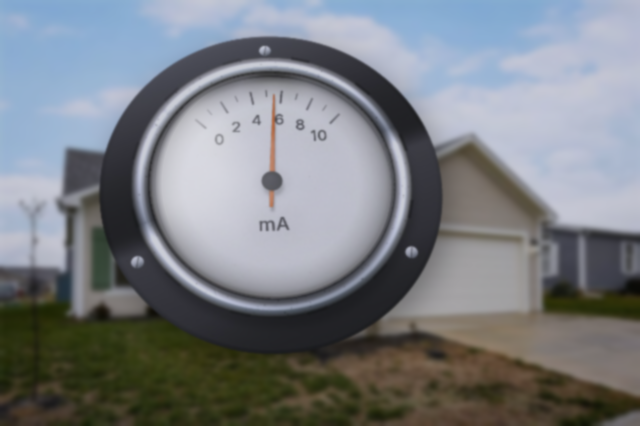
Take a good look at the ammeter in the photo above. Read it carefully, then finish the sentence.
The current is 5.5 mA
